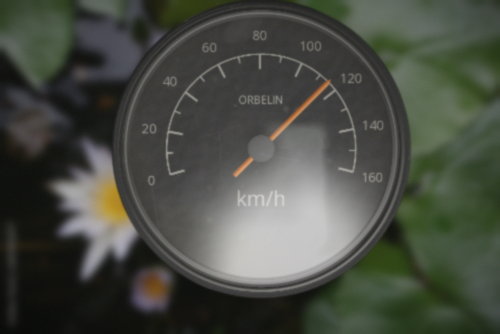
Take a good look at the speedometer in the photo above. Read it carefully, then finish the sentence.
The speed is 115 km/h
